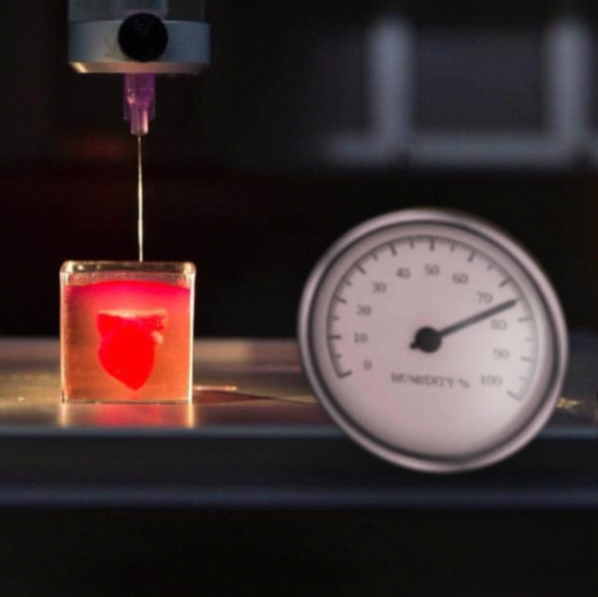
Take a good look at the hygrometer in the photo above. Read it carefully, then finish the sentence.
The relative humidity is 75 %
